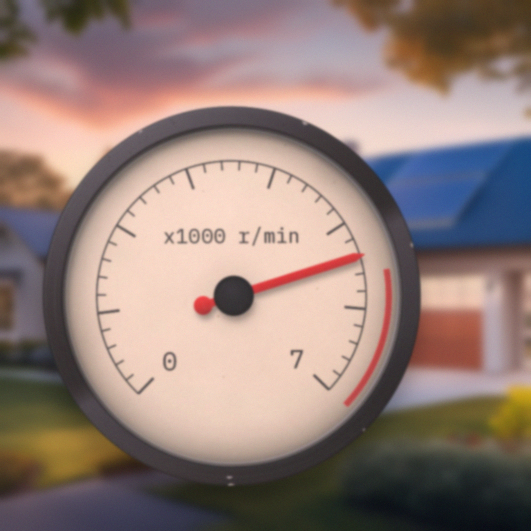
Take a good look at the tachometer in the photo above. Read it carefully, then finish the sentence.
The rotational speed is 5400 rpm
